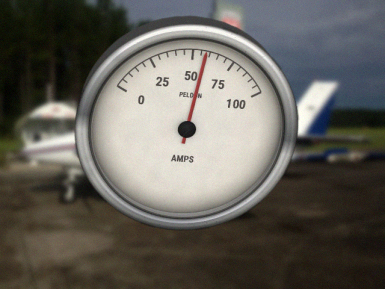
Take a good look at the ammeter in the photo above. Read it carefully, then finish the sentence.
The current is 57.5 A
